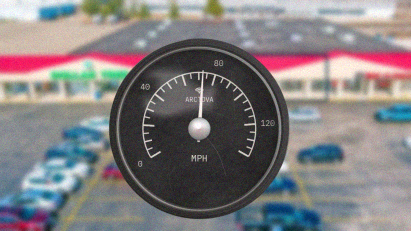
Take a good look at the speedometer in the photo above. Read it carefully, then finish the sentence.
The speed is 72.5 mph
